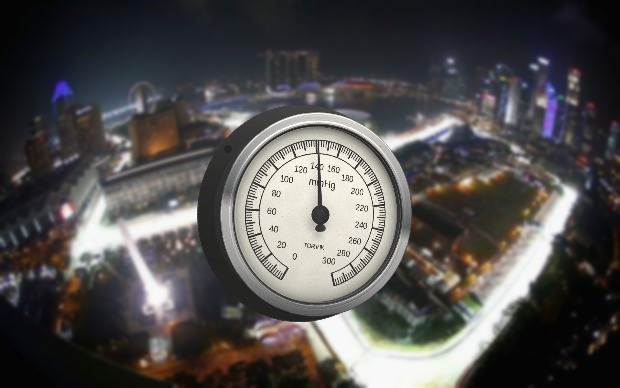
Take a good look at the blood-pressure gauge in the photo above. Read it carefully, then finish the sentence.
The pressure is 140 mmHg
